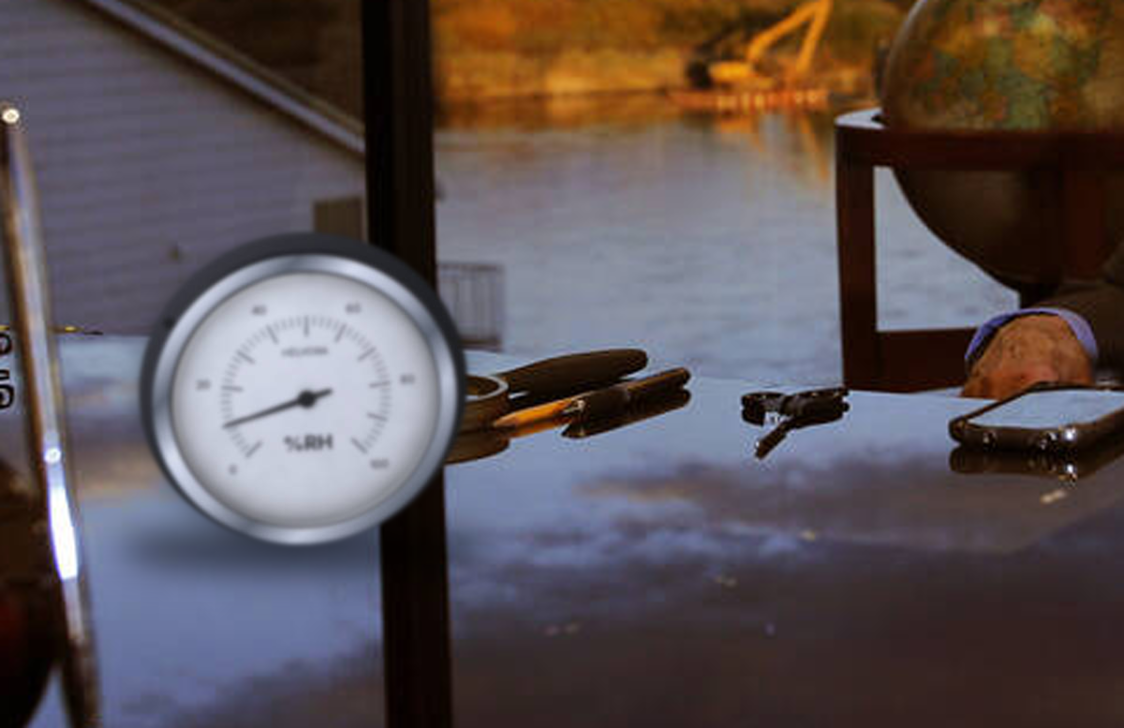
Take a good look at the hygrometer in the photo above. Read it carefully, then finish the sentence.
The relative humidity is 10 %
